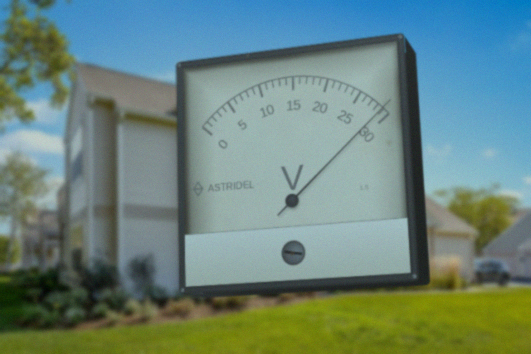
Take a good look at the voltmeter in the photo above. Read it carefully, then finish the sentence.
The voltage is 29 V
